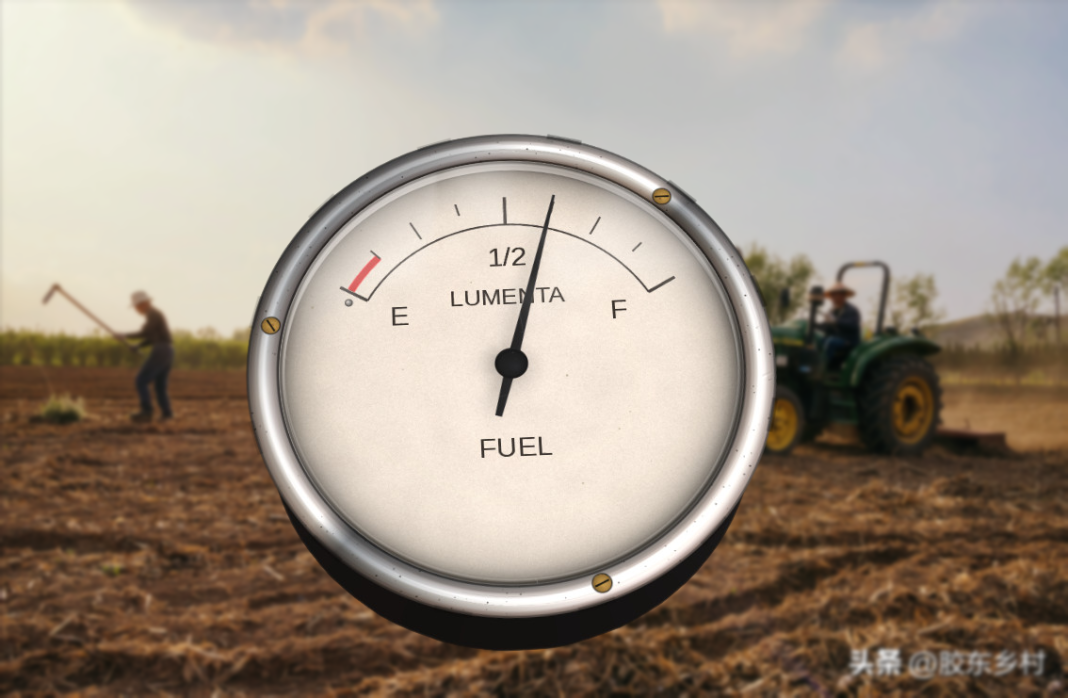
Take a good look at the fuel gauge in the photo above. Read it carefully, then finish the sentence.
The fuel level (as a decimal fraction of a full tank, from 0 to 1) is 0.625
